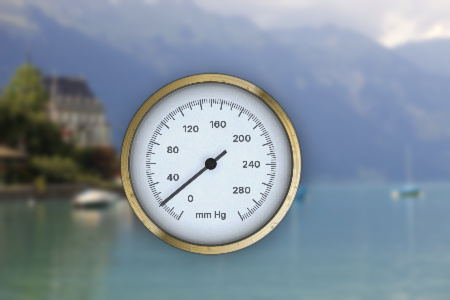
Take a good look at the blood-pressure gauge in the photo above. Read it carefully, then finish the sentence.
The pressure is 20 mmHg
